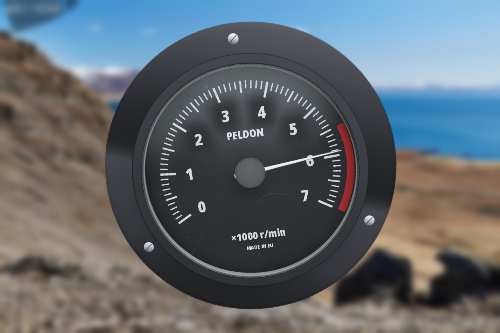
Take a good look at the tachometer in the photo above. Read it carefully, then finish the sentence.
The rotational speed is 5900 rpm
